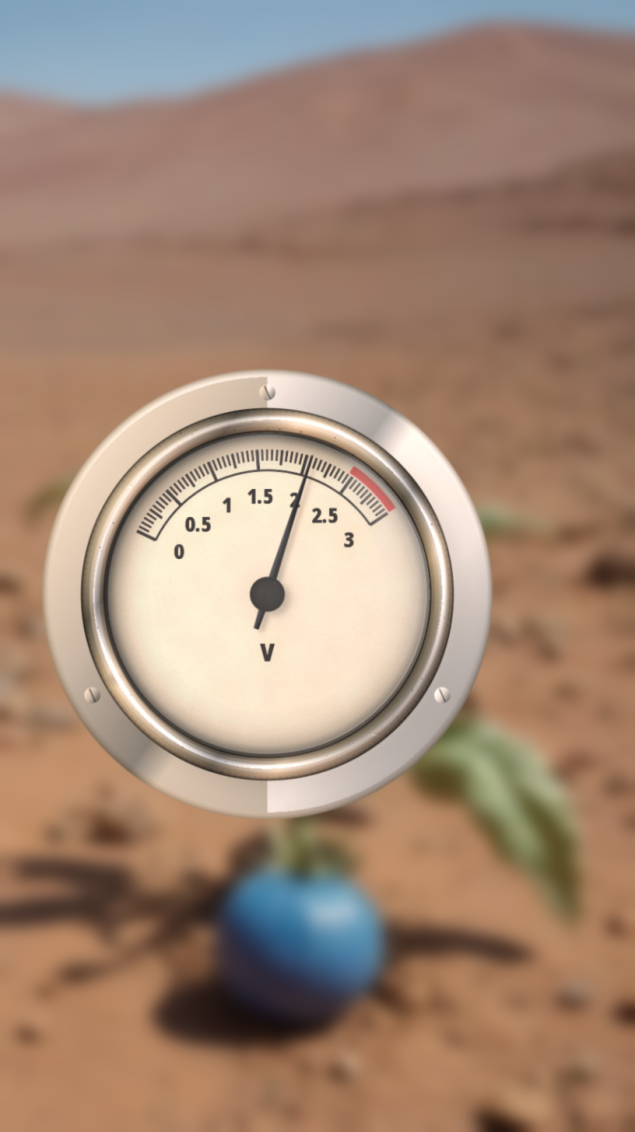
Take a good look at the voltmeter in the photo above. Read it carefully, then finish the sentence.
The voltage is 2.05 V
